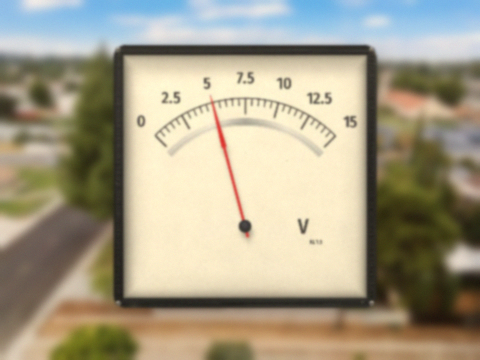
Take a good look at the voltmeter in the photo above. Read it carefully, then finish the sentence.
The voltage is 5 V
